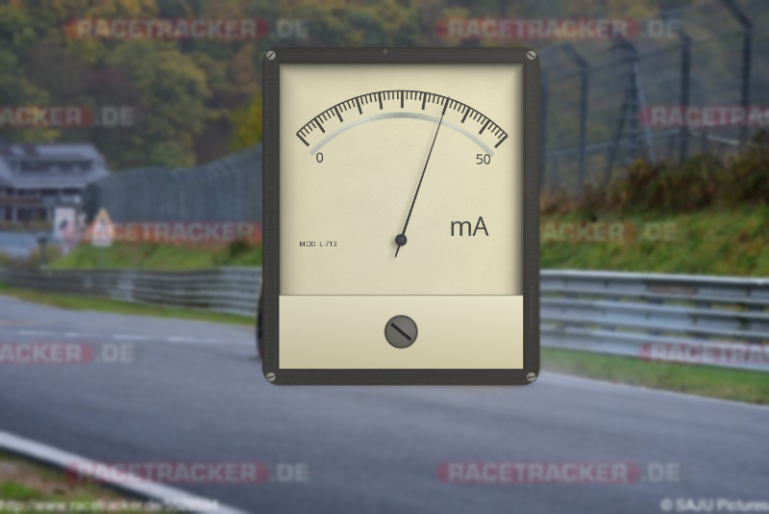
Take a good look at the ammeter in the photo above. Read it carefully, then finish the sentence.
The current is 35 mA
